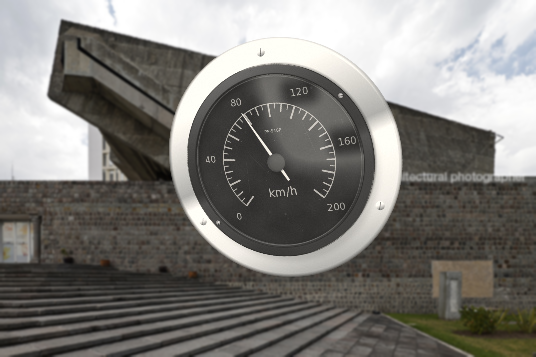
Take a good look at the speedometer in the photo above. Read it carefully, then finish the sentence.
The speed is 80 km/h
